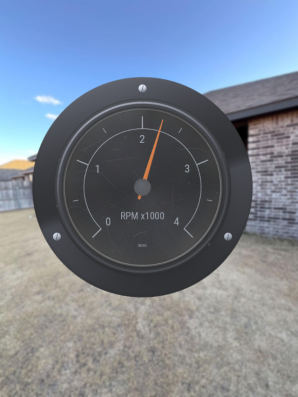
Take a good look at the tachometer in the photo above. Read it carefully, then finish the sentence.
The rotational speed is 2250 rpm
